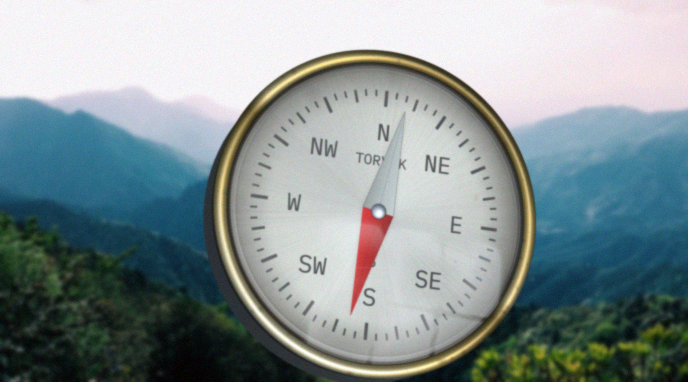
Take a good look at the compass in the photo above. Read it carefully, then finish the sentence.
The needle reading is 190 °
